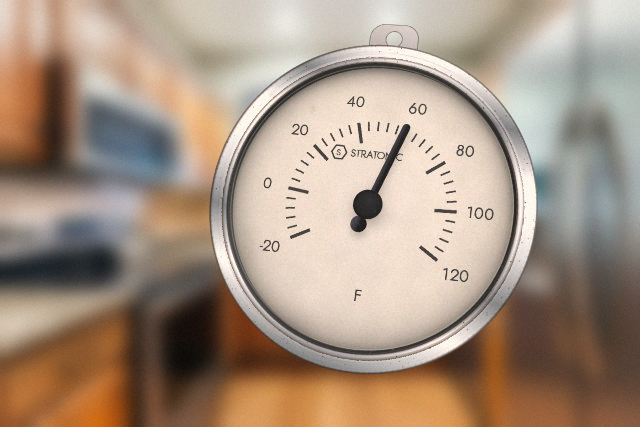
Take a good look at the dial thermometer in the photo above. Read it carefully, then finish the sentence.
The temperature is 60 °F
